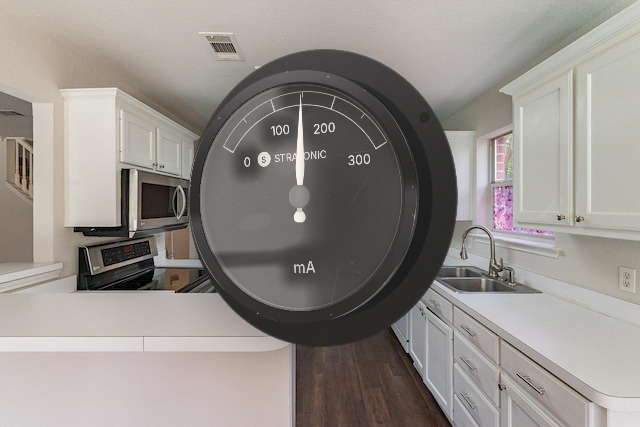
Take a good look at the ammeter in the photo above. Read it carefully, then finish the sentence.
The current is 150 mA
